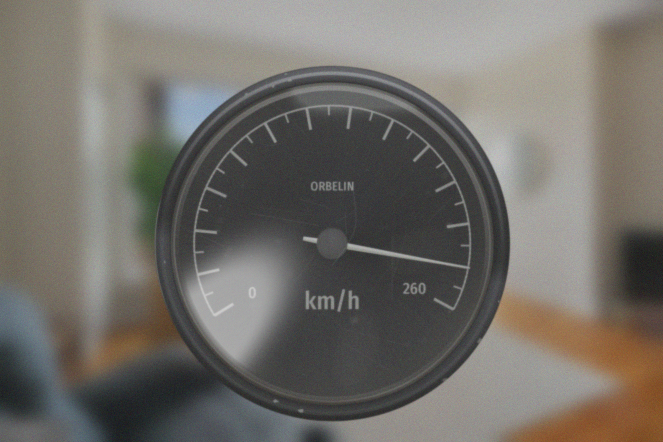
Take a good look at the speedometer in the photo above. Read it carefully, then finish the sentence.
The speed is 240 km/h
